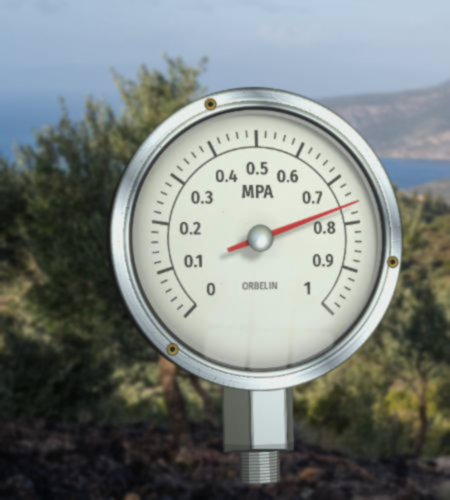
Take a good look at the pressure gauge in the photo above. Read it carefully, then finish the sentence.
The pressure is 0.76 MPa
